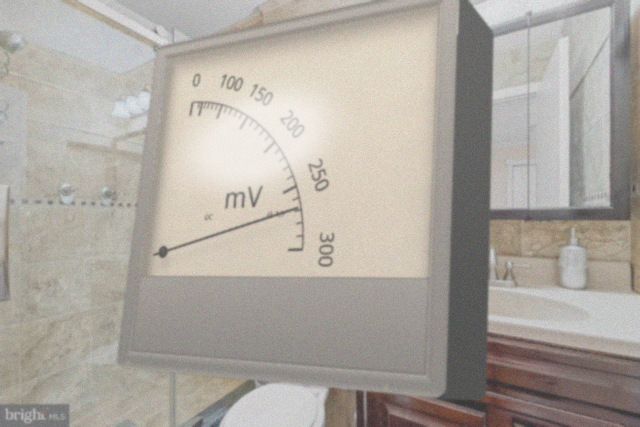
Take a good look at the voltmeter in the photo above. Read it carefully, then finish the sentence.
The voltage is 270 mV
